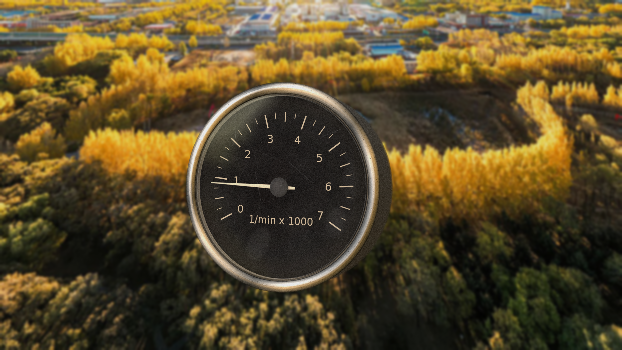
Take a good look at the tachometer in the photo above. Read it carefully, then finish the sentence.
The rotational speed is 875 rpm
